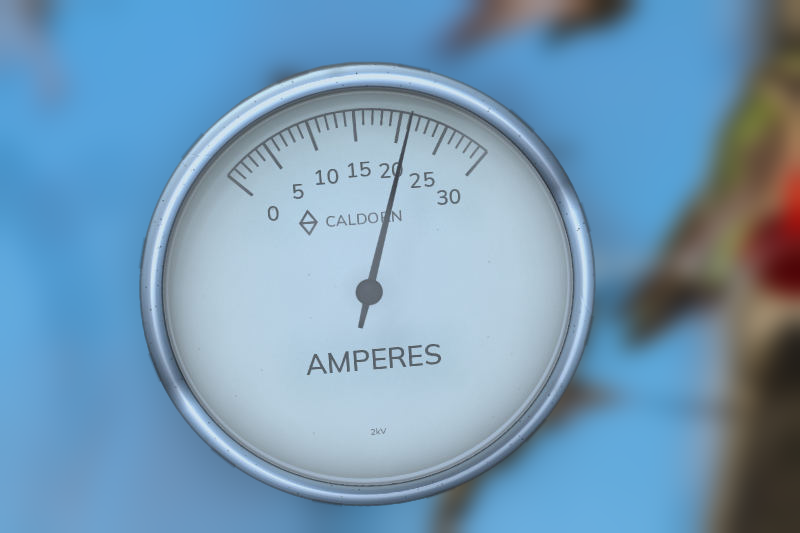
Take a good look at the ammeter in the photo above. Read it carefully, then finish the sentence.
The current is 21 A
